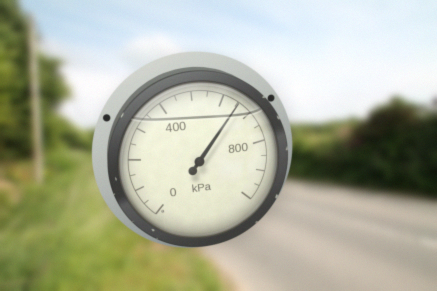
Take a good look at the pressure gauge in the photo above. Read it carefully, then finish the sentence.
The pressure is 650 kPa
